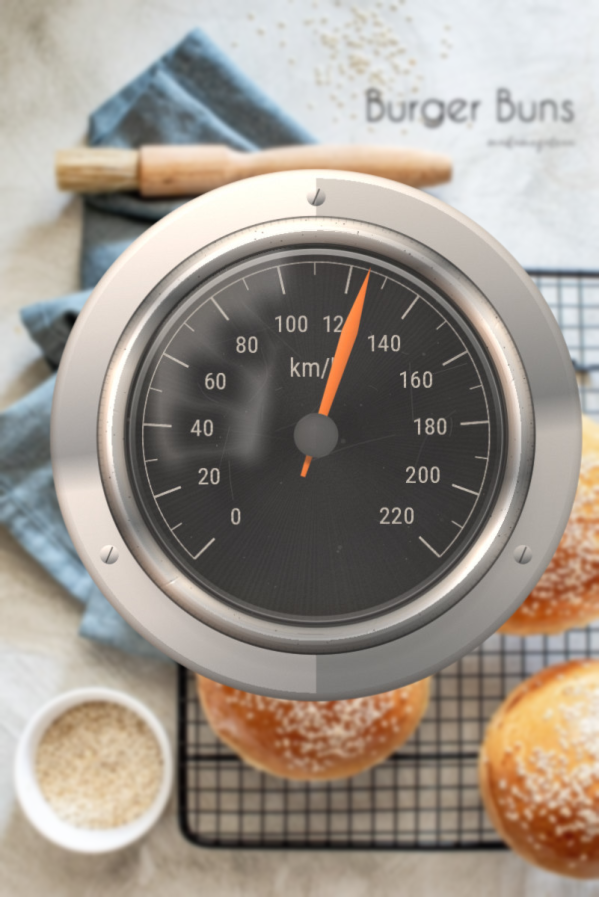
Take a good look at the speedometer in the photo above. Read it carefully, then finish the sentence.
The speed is 125 km/h
